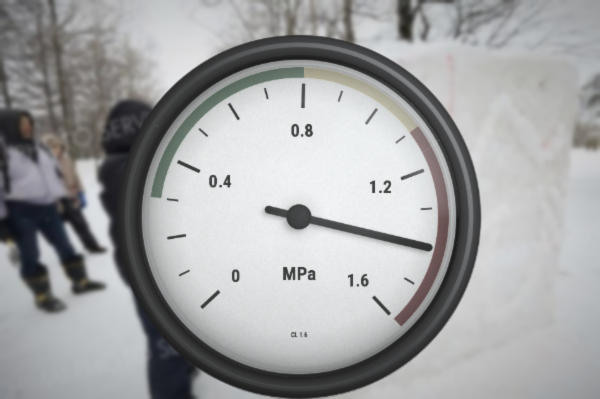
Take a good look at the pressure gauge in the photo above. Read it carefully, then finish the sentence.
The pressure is 1.4 MPa
